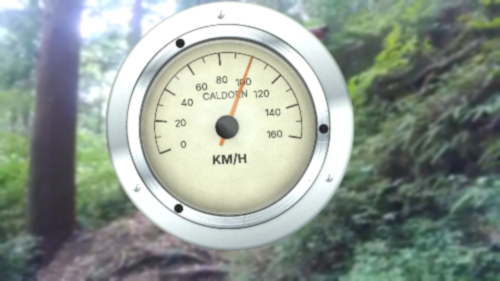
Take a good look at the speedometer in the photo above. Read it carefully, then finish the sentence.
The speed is 100 km/h
